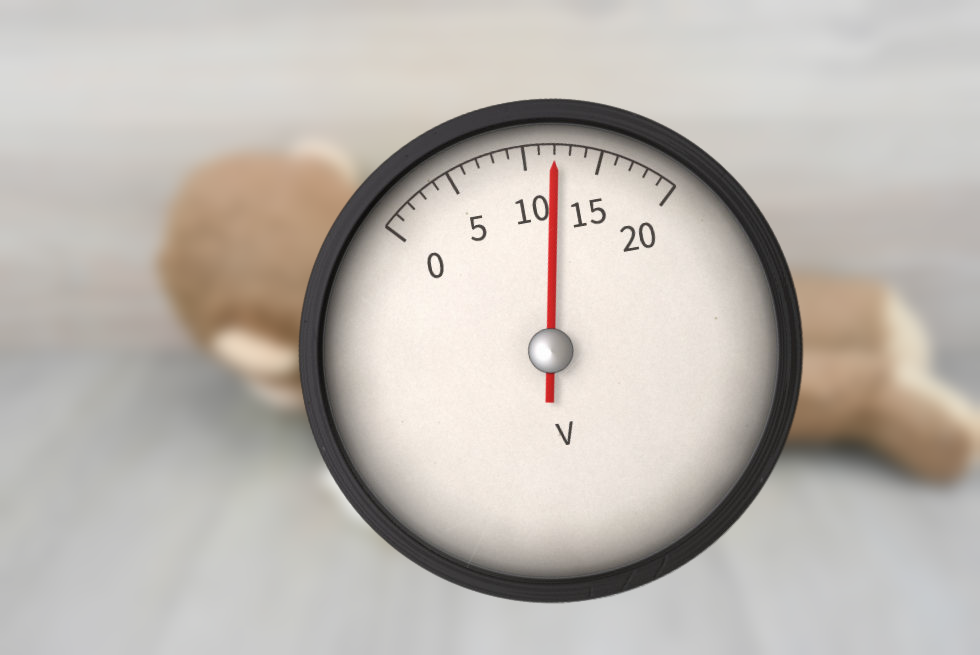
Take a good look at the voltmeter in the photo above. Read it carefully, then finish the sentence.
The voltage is 12 V
